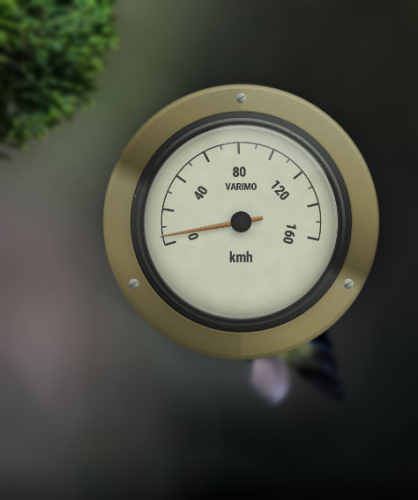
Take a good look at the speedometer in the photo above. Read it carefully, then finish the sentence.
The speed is 5 km/h
